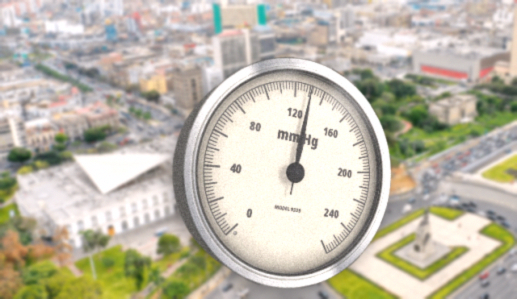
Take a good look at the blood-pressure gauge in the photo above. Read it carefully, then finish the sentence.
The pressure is 130 mmHg
